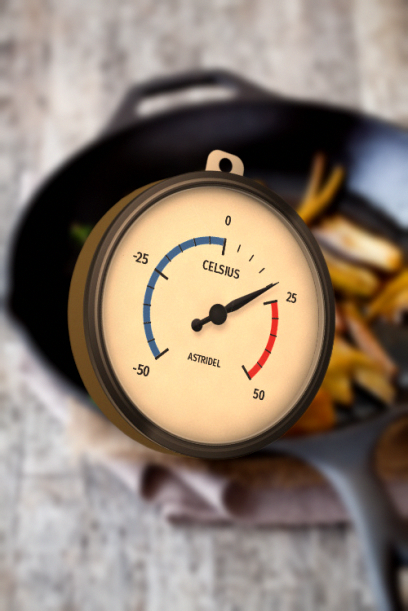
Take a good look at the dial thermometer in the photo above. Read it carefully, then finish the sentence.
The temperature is 20 °C
